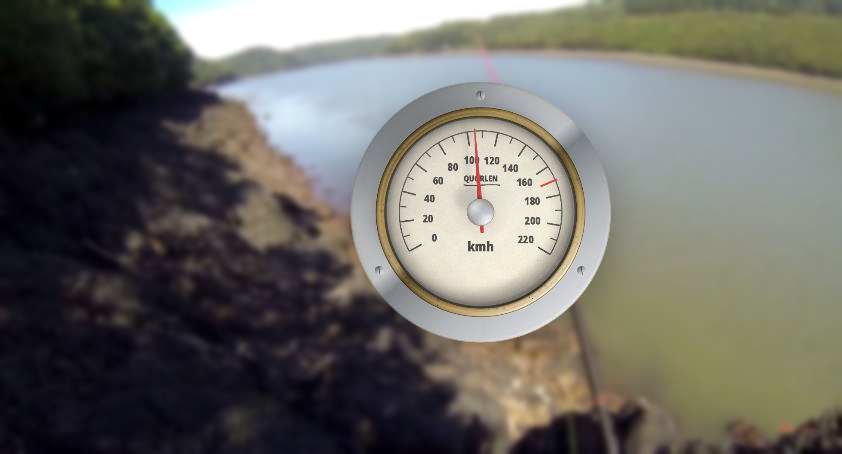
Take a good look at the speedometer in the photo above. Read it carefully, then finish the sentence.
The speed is 105 km/h
